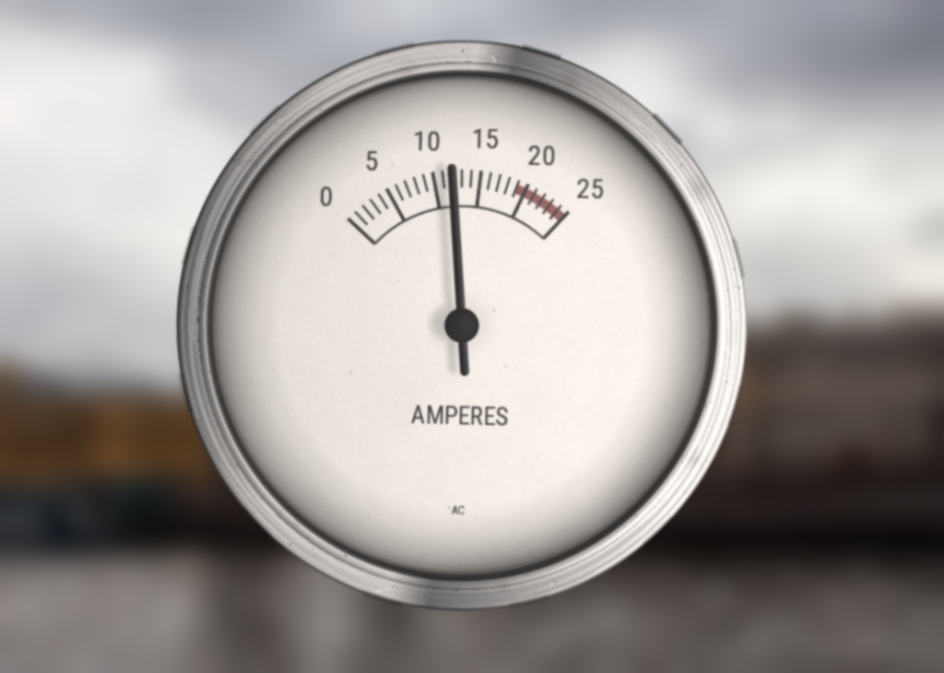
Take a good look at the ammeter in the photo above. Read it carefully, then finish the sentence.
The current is 12 A
